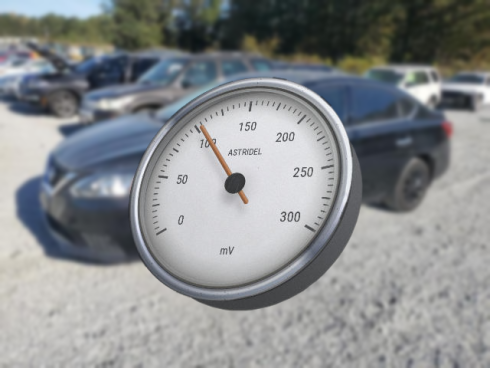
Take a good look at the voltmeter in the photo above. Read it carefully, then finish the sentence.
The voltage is 105 mV
